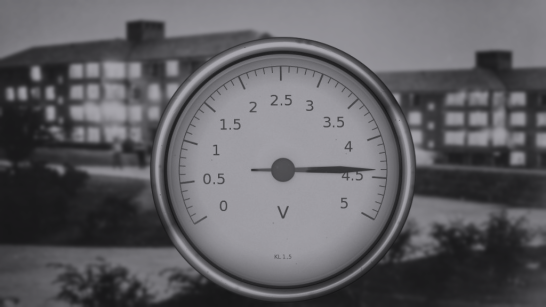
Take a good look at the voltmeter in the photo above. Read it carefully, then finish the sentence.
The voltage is 4.4 V
